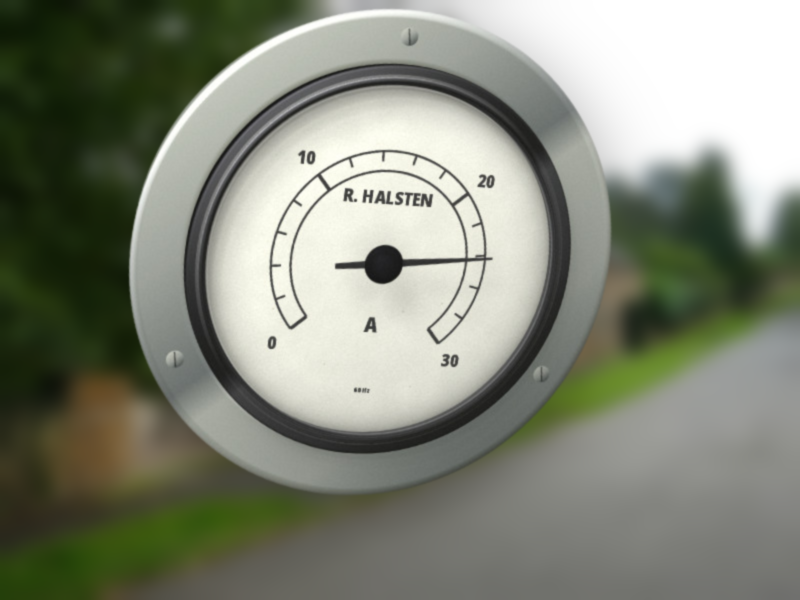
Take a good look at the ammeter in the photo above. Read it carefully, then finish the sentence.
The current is 24 A
